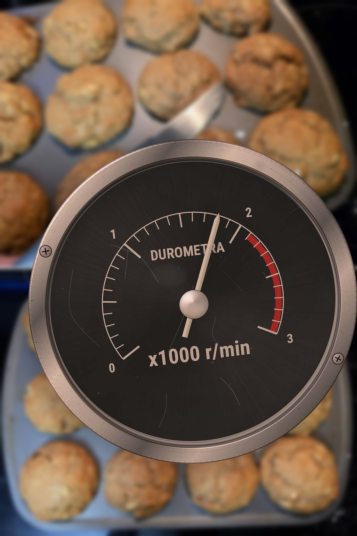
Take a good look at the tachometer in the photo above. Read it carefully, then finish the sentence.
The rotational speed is 1800 rpm
